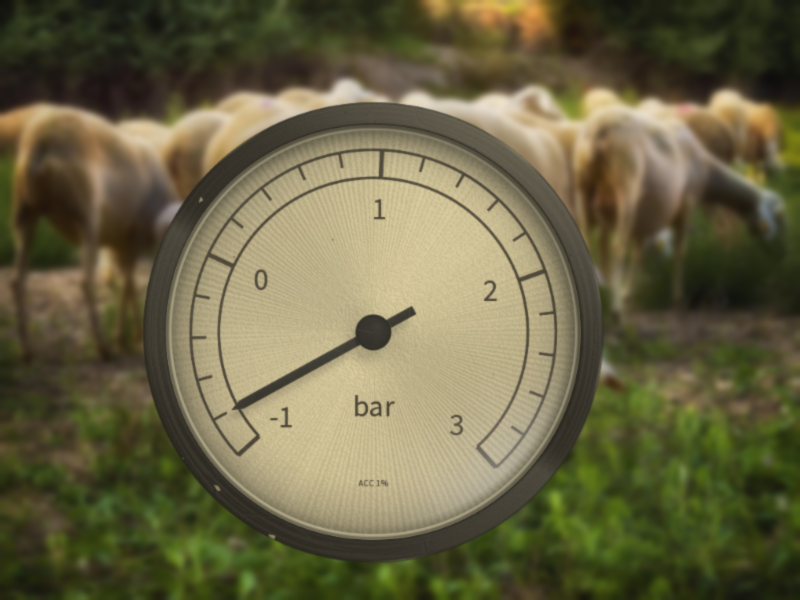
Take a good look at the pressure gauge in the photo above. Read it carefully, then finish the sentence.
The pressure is -0.8 bar
